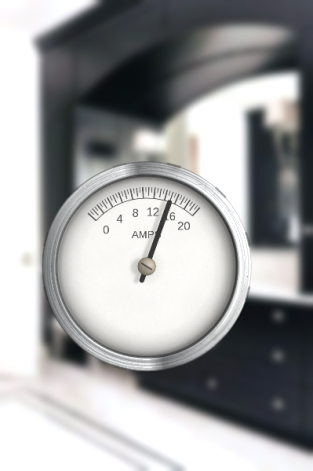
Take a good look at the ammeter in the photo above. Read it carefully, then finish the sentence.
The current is 15 A
